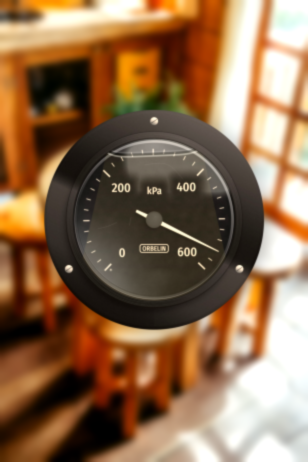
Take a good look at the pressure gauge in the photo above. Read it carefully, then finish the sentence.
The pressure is 560 kPa
